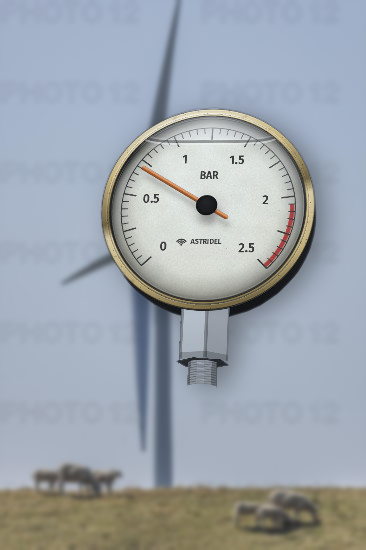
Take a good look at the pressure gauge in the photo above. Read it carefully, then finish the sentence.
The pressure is 0.7 bar
